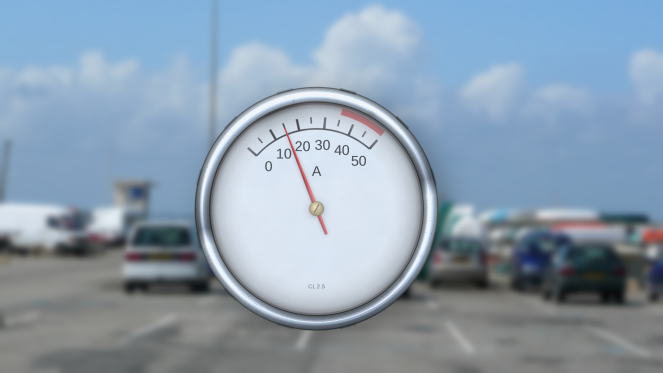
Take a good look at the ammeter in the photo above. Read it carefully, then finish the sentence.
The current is 15 A
